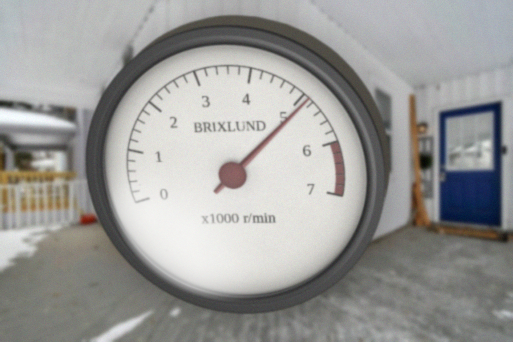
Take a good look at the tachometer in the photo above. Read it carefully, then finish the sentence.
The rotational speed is 5100 rpm
